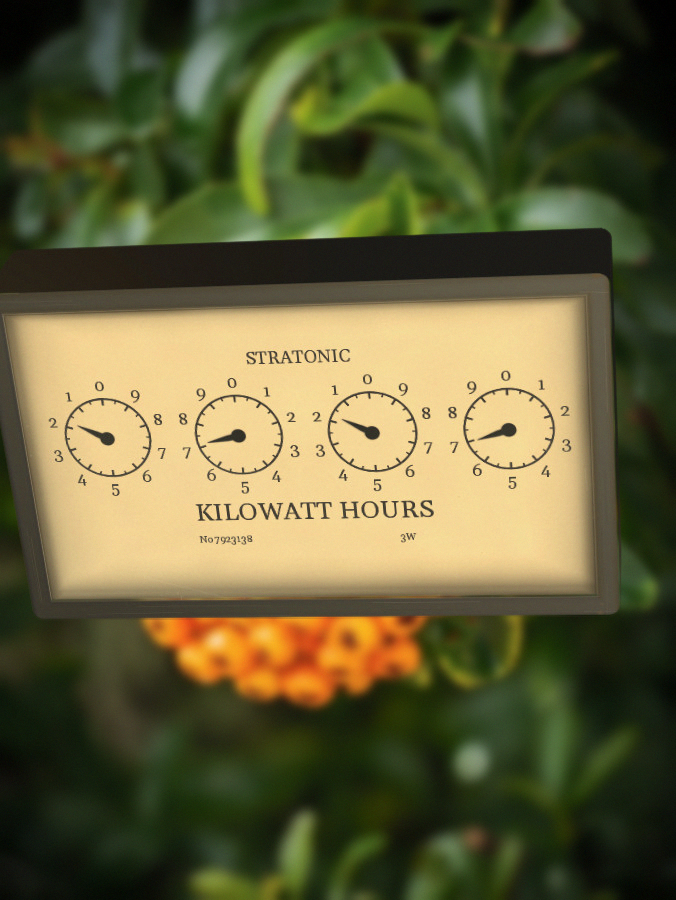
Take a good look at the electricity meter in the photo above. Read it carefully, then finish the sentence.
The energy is 1717 kWh
